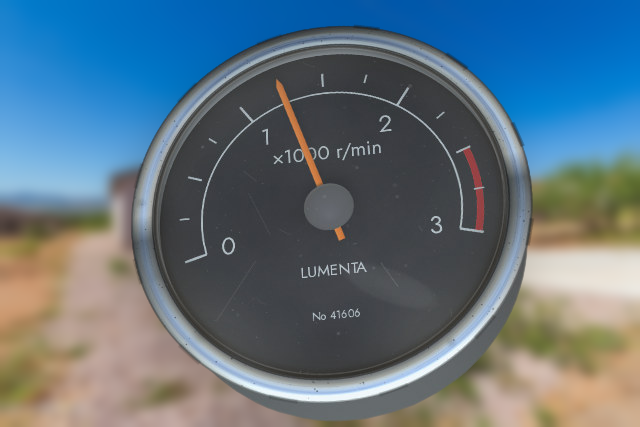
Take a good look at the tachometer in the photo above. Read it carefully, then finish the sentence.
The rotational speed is 1250 rpm
